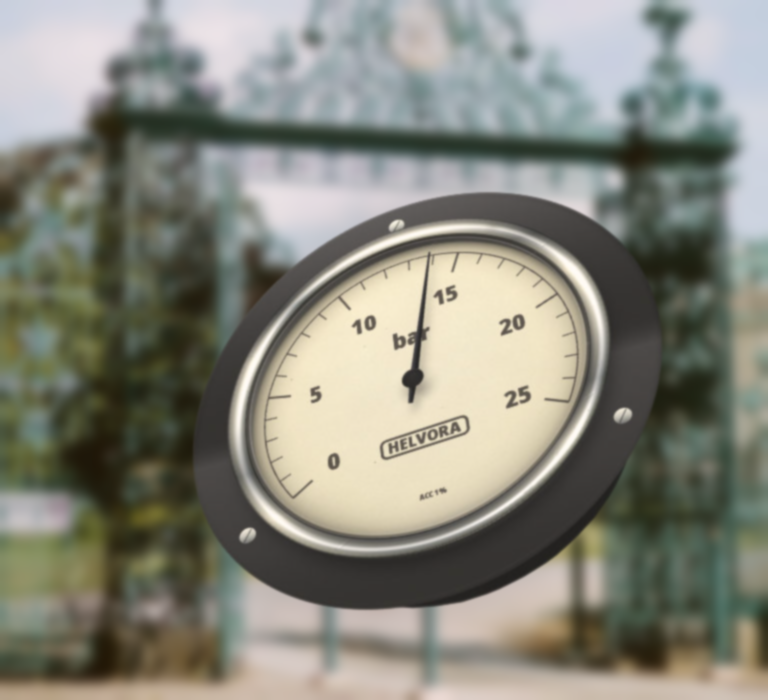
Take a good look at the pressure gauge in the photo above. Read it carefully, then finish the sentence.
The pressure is 14 bar
